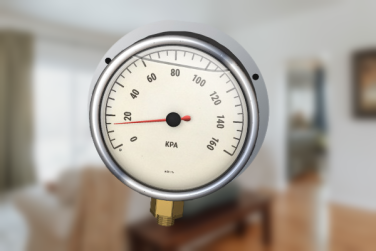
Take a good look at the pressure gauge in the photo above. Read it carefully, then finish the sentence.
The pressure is 15 kPa
